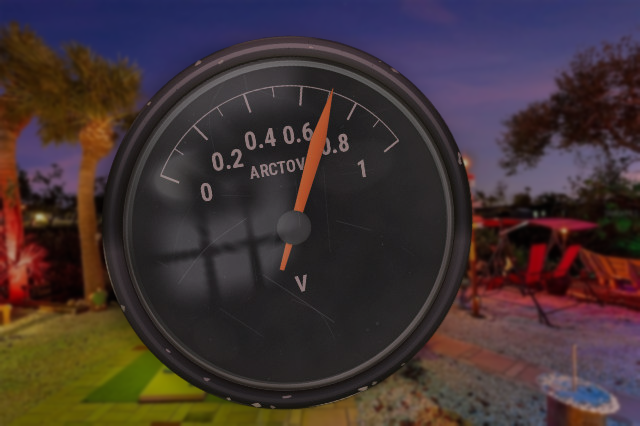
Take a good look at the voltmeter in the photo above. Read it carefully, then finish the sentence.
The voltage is 0.7 V
